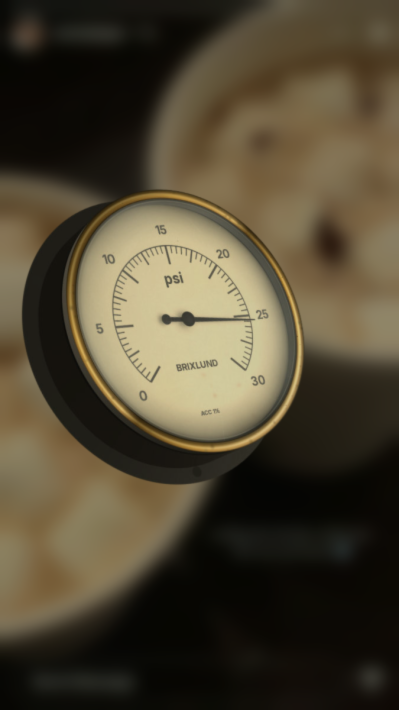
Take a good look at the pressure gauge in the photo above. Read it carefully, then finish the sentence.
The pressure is 25.5 psi
